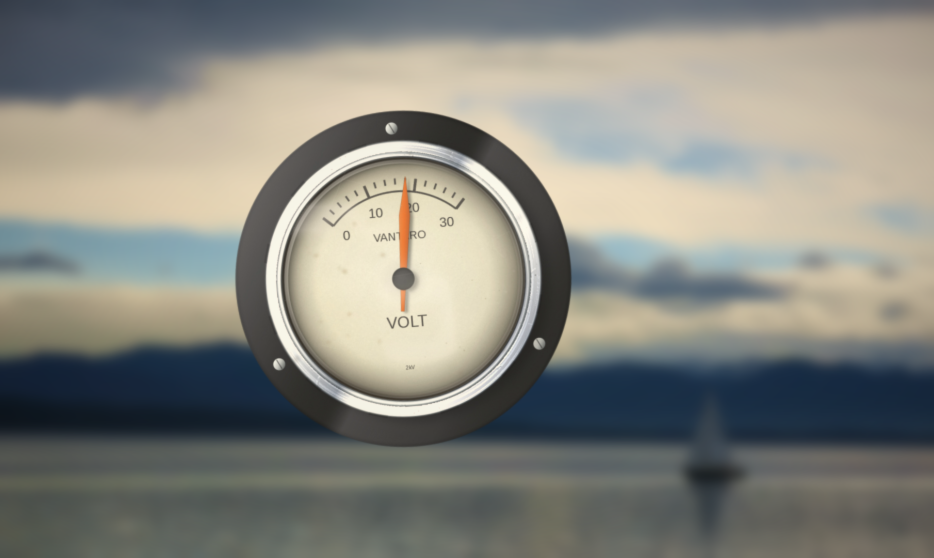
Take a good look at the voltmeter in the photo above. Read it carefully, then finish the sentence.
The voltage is 18 V
